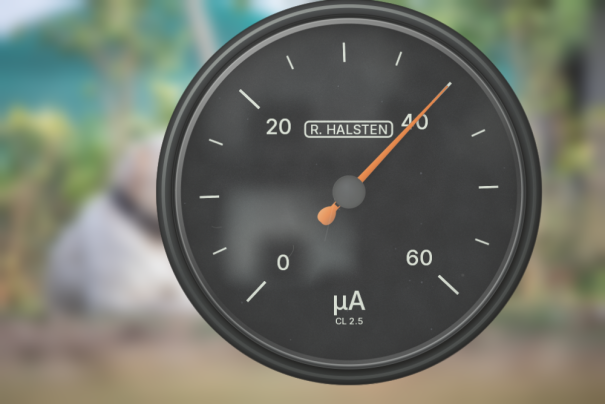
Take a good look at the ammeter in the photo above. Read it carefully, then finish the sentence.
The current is 40 µA
